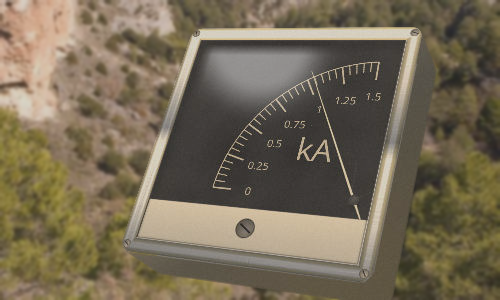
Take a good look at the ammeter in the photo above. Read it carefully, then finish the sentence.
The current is 1.05 kA
